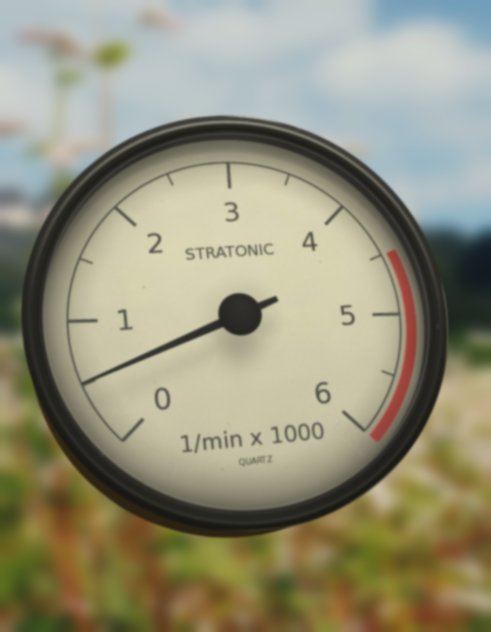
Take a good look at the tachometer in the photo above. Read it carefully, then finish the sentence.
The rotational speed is 500 rpm
